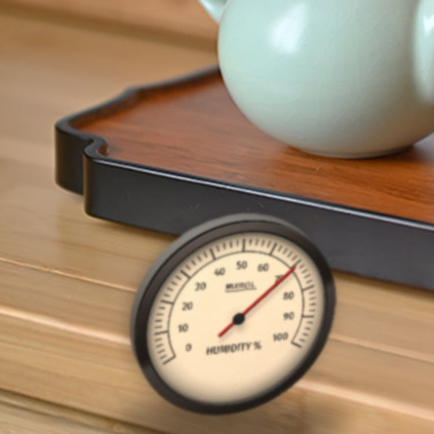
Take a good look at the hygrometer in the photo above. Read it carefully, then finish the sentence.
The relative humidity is 70 %
